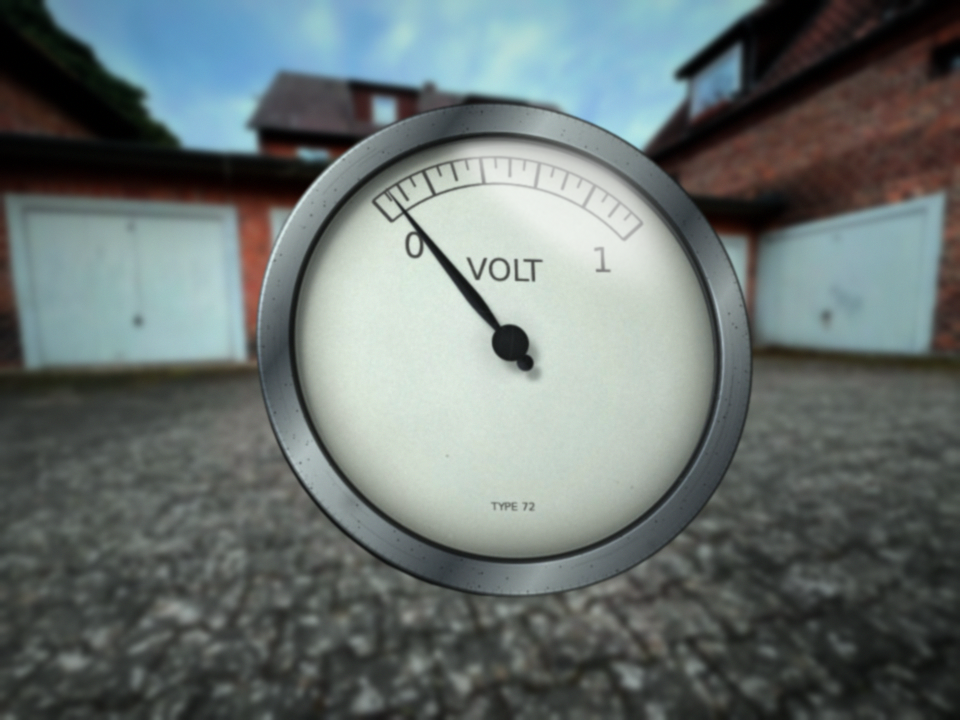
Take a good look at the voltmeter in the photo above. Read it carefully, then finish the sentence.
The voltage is 0.05 V
